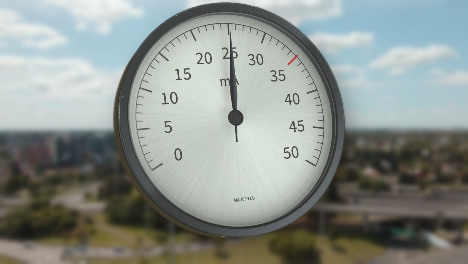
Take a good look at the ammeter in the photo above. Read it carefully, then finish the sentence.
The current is 25 mA
